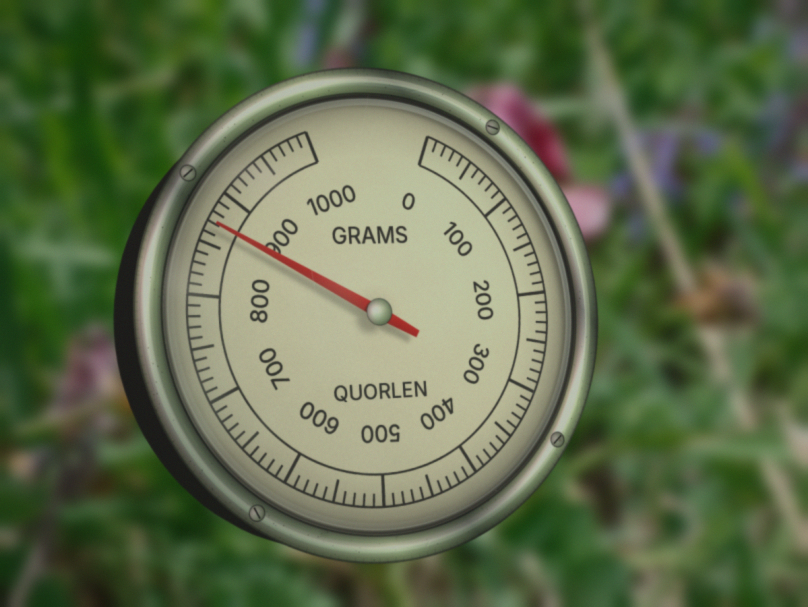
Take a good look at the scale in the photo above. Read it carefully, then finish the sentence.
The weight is 870 g
